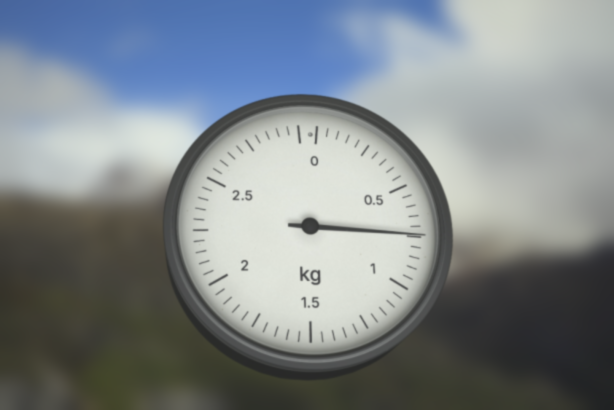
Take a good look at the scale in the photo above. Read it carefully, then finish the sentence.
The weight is 0.75 kg
